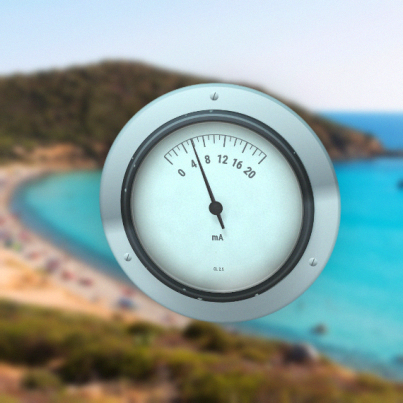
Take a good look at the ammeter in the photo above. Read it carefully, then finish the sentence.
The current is 6 mA
